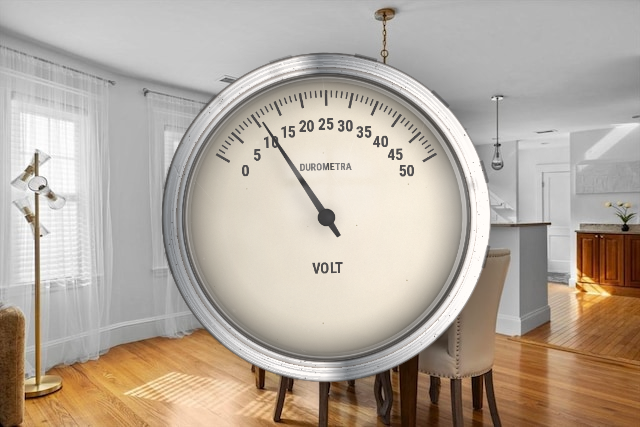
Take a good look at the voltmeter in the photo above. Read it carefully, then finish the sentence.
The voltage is 11 V
